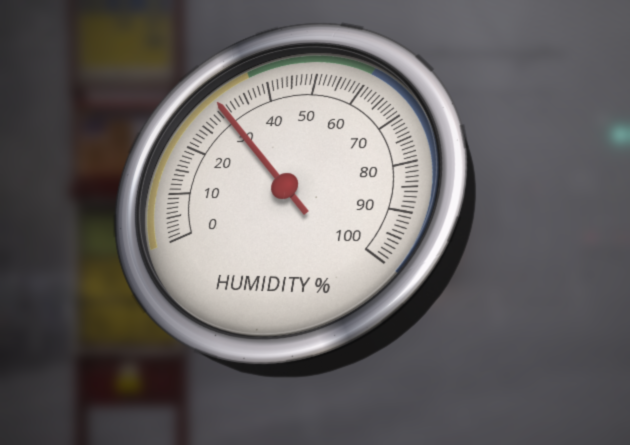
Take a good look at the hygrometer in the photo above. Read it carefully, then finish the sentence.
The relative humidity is 30 %
